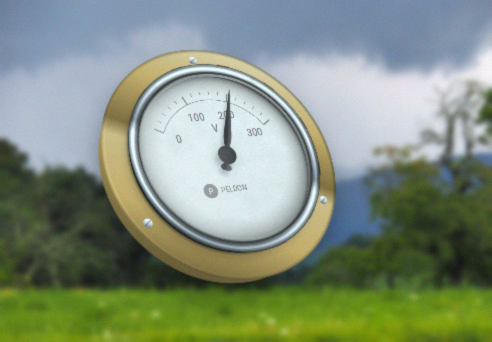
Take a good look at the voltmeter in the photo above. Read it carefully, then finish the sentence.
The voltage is 200 V
